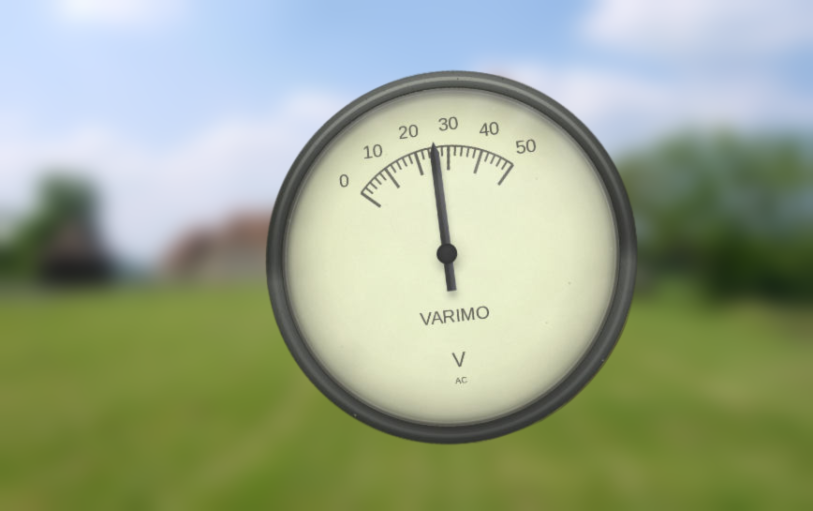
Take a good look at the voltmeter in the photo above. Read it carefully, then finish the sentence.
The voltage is 26 V
